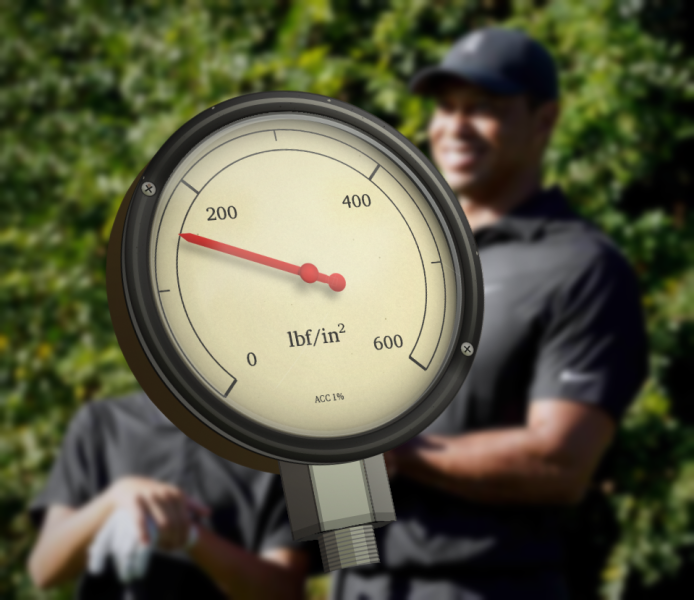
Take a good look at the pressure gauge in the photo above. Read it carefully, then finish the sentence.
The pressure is 150 psi
